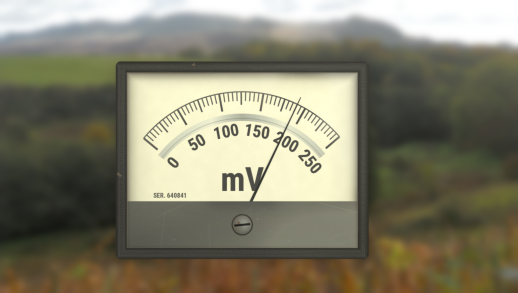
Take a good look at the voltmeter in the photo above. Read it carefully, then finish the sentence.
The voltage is 190 mV
